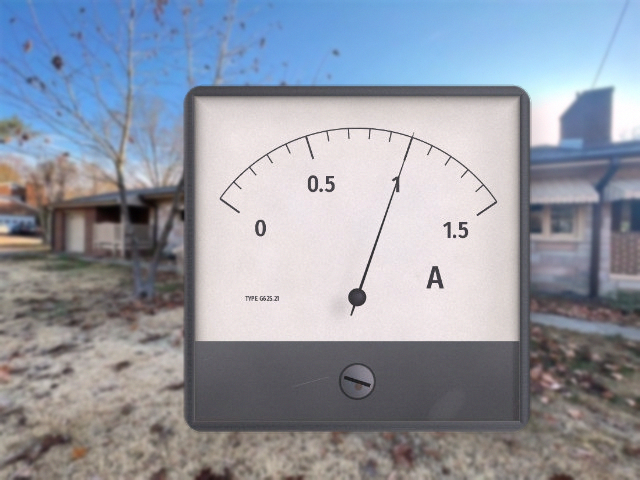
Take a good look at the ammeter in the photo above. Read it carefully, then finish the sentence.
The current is 1 A
